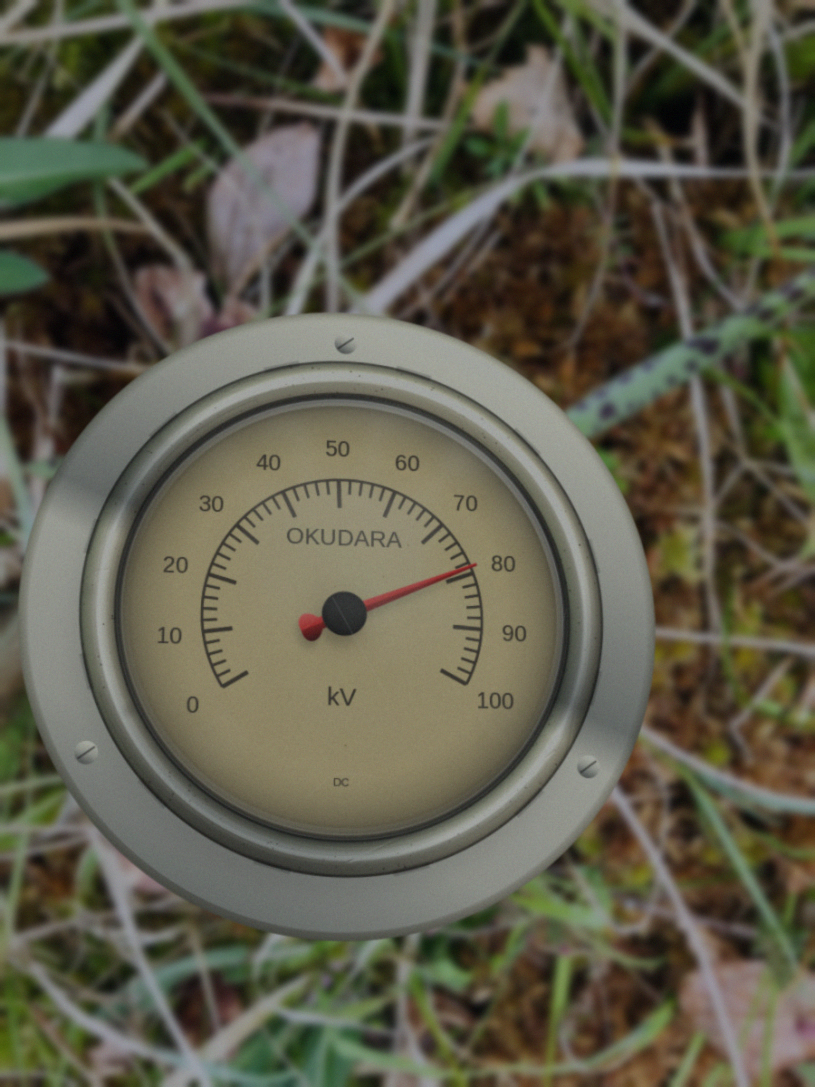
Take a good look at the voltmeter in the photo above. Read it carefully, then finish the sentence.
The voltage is 79 kV
